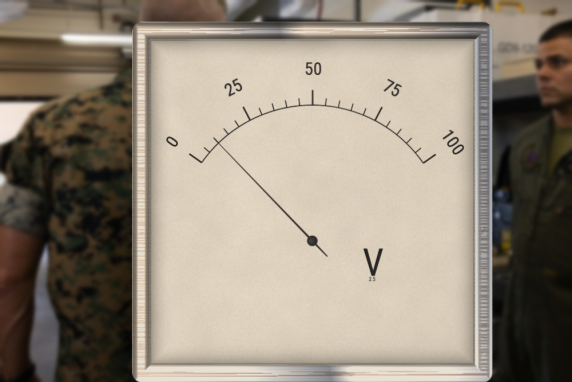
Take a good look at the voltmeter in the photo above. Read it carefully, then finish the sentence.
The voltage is 10 V
